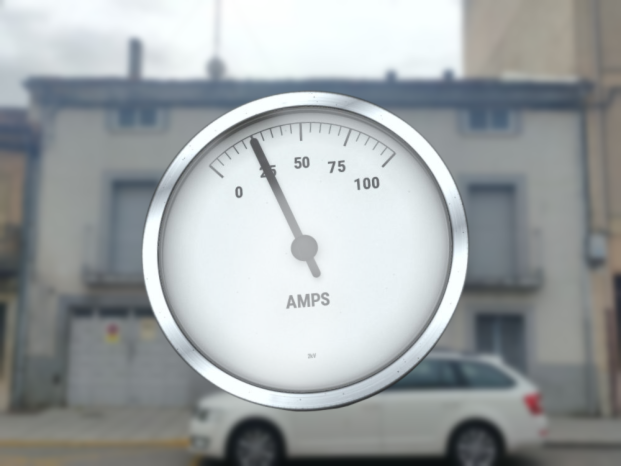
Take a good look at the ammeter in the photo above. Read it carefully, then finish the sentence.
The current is 25 A
